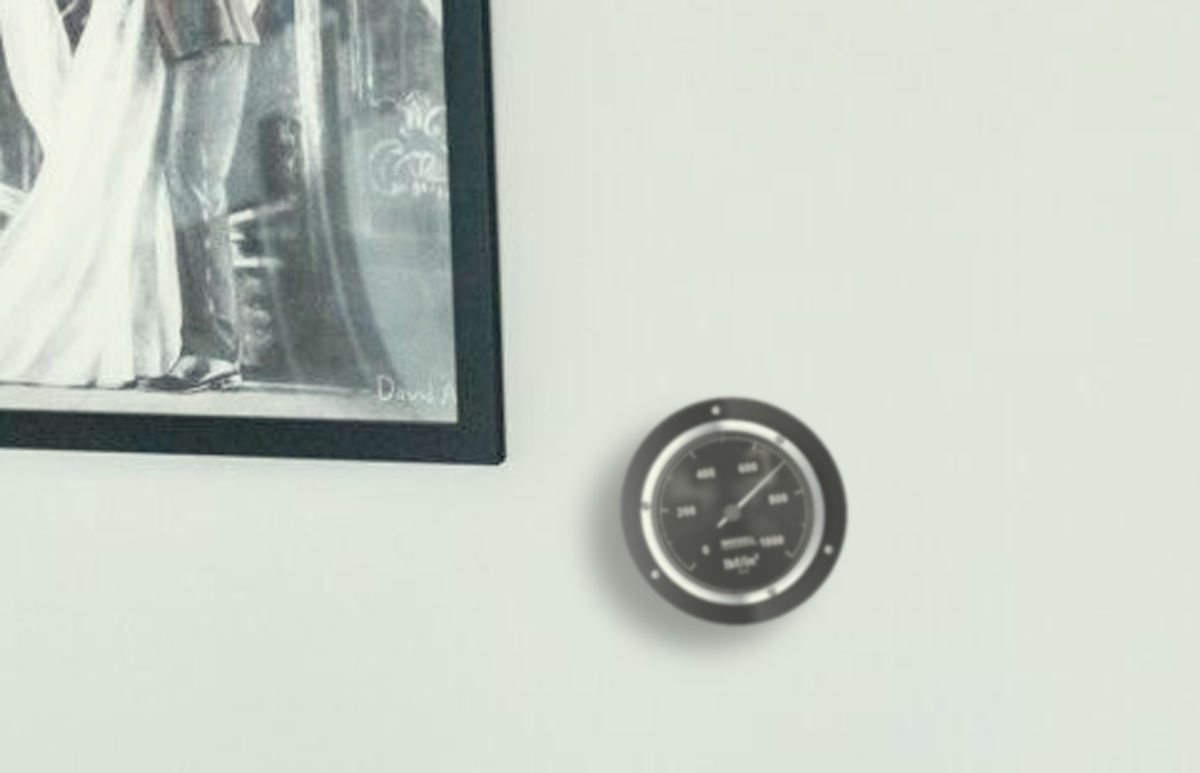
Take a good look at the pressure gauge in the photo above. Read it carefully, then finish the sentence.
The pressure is 700 psi
